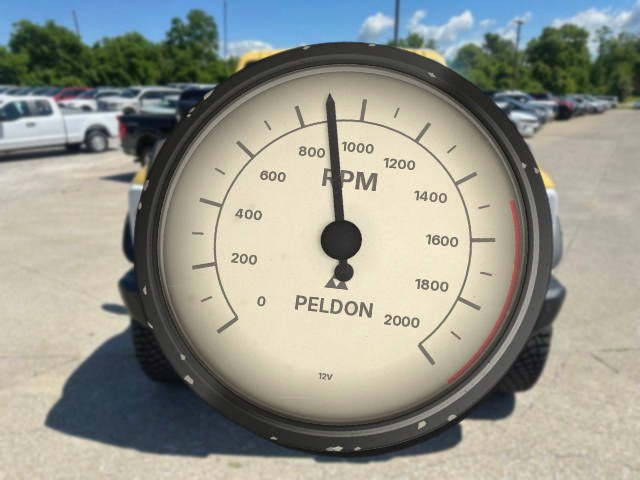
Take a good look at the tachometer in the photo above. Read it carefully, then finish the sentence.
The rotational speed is 900 rpm
